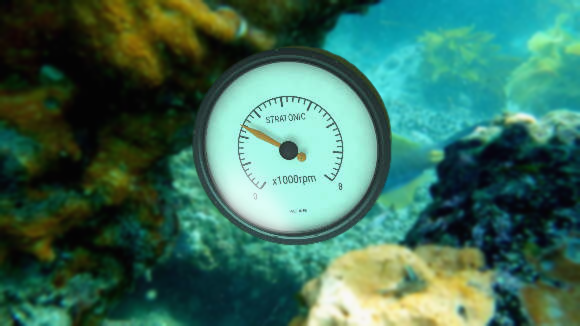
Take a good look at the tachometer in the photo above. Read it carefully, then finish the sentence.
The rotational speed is 2400 rpm
